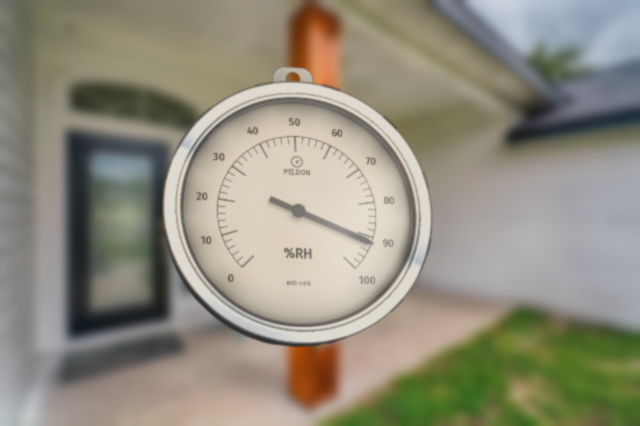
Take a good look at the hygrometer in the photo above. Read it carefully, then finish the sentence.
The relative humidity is 92 %
